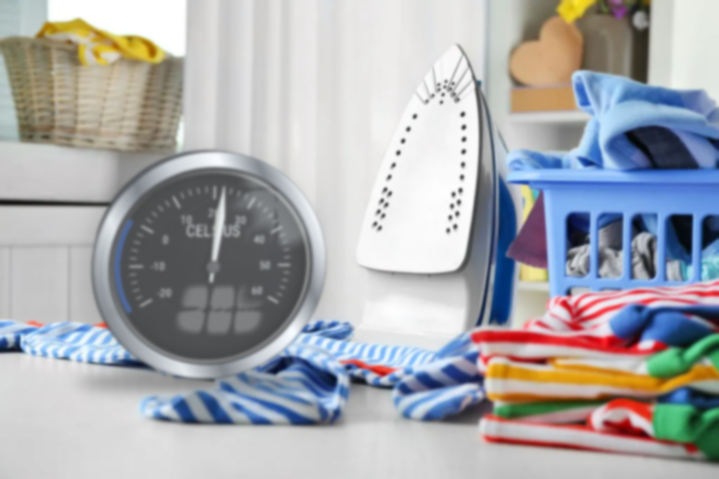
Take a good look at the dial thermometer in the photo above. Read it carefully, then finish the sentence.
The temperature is 22 °C
